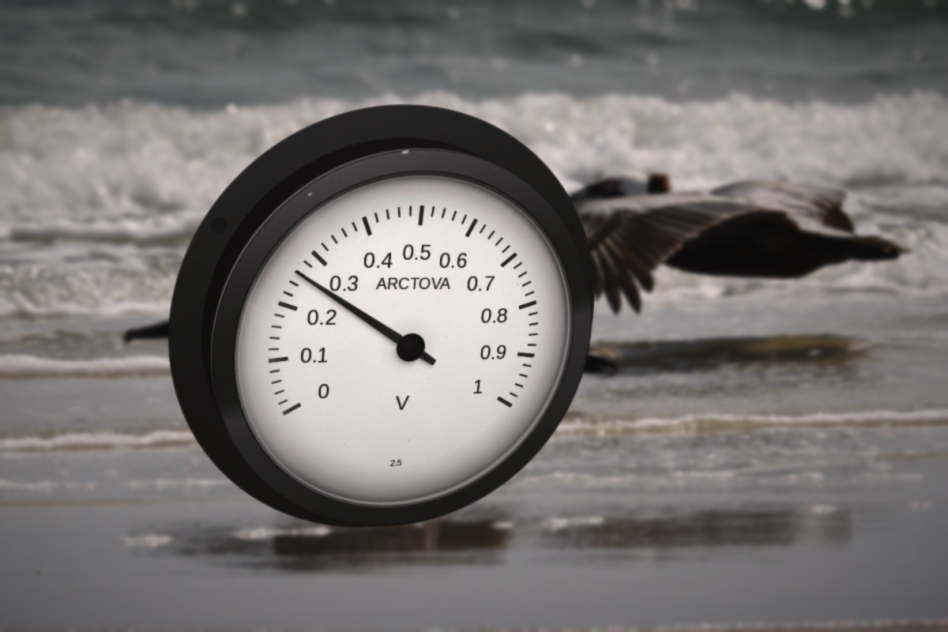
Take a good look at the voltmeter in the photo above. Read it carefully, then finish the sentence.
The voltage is 0.26 V
